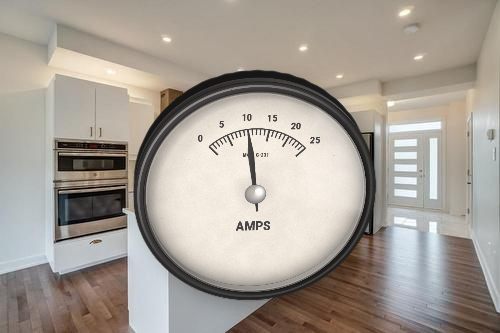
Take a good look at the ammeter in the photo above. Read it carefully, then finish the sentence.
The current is 10 A
